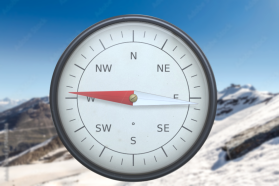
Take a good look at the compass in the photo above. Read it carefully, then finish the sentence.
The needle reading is 275 °
